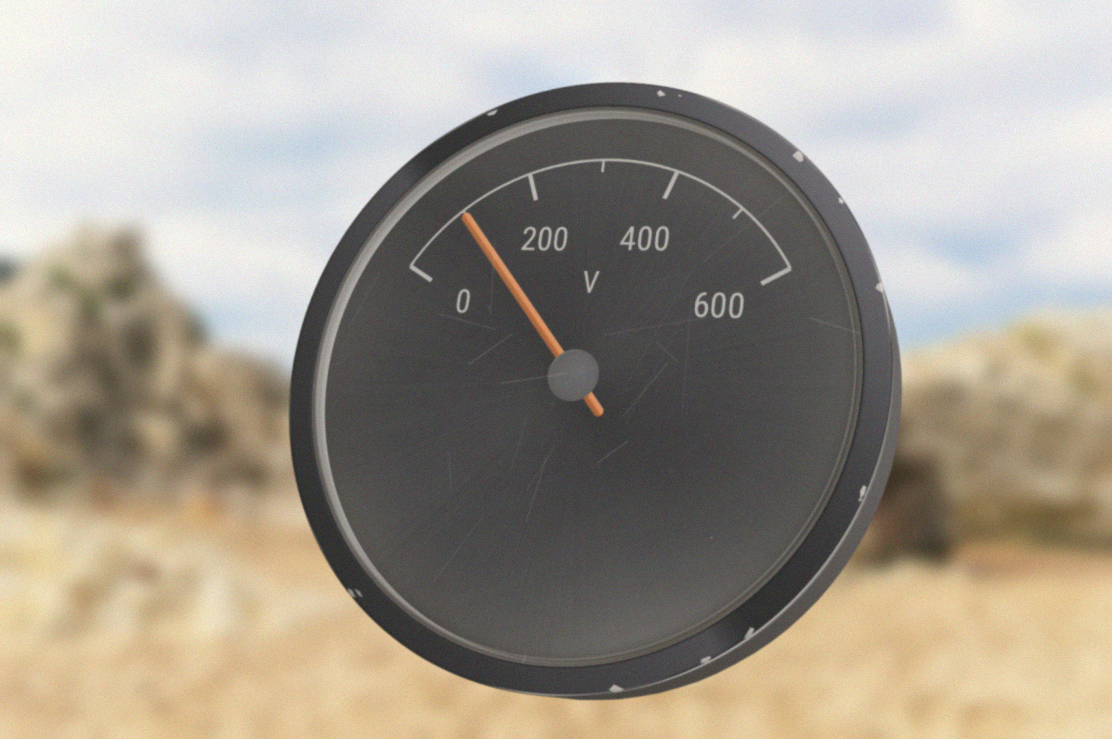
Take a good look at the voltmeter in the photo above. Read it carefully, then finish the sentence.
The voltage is 100 V
